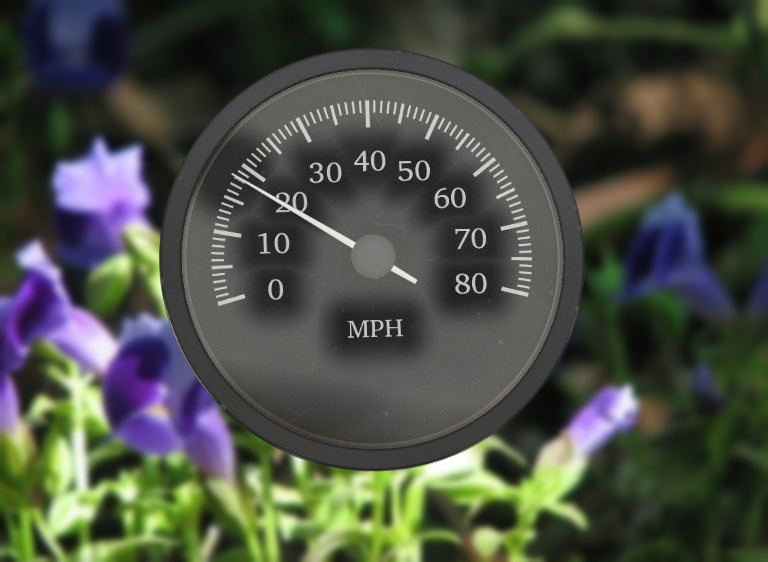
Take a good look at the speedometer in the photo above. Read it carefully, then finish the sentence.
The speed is 18 mph
